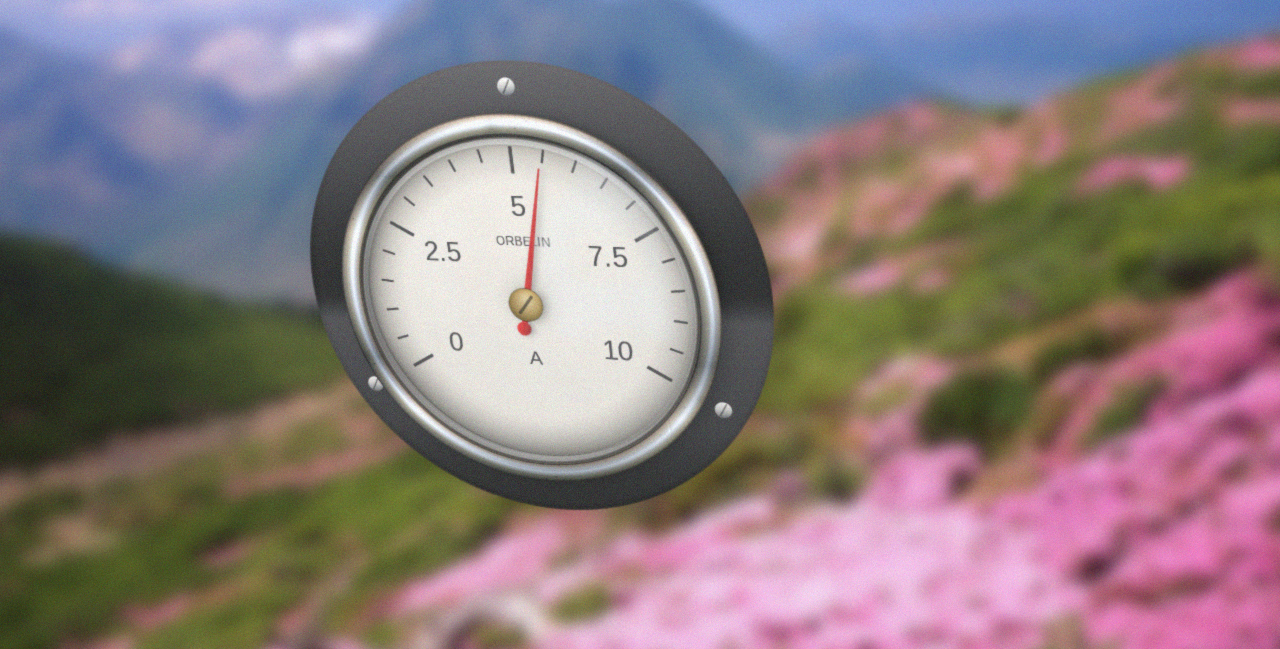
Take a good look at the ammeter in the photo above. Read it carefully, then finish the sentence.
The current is 5.5 A
